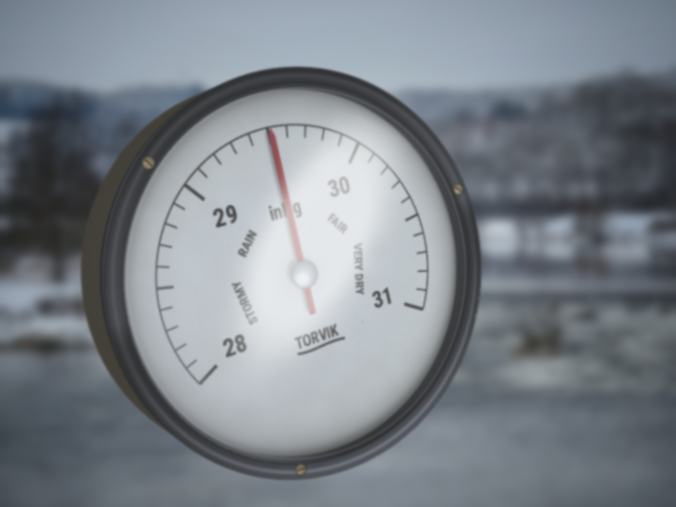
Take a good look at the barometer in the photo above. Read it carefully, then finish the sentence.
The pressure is 29.5 inHg
